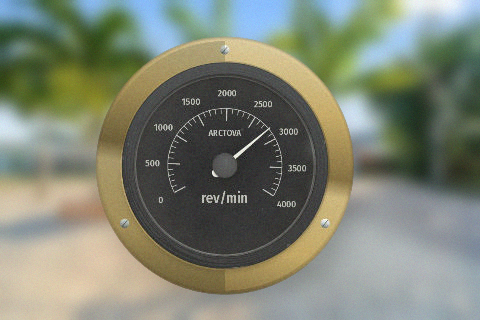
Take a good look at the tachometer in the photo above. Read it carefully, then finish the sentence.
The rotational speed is 2800 rpm
